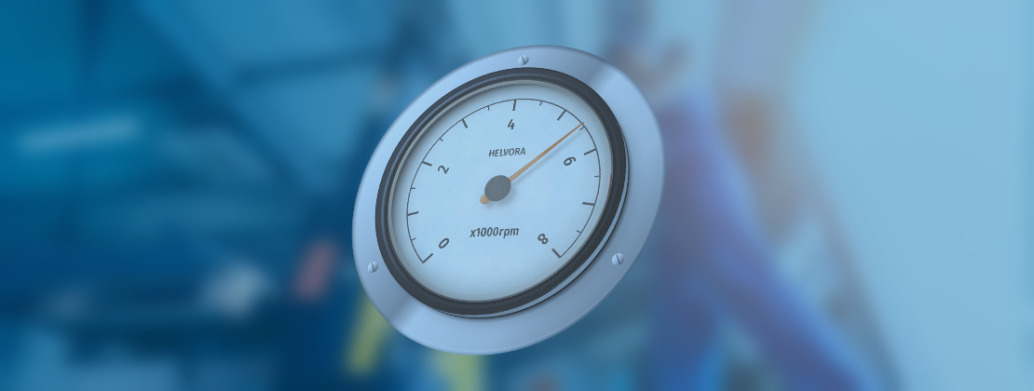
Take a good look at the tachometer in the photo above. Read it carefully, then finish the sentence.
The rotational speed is 5500 rpm
